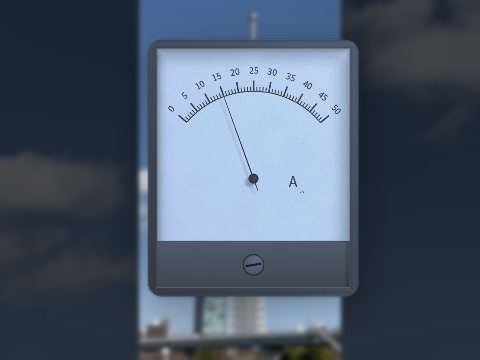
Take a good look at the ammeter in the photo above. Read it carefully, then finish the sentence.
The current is 15 A
